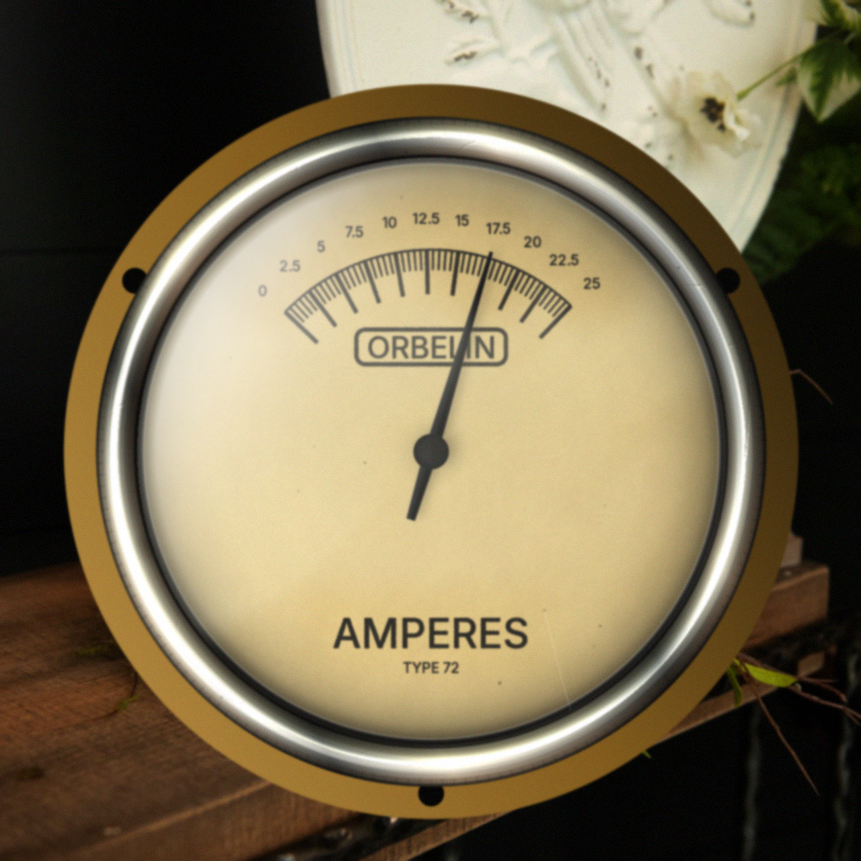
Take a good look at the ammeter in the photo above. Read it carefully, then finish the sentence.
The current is 17.5 A
